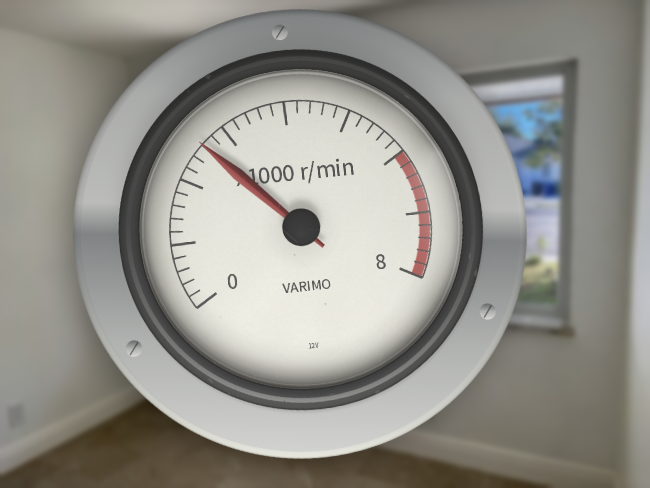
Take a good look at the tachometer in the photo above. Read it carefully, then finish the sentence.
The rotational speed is 2600 rpm
